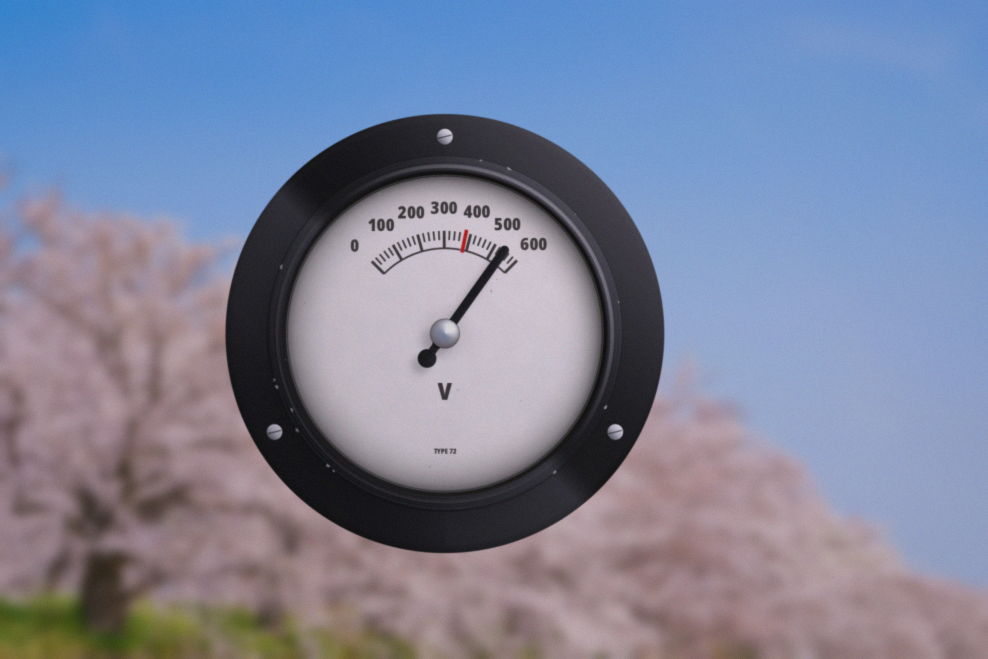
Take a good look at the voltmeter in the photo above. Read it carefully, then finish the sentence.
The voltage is 540 V
